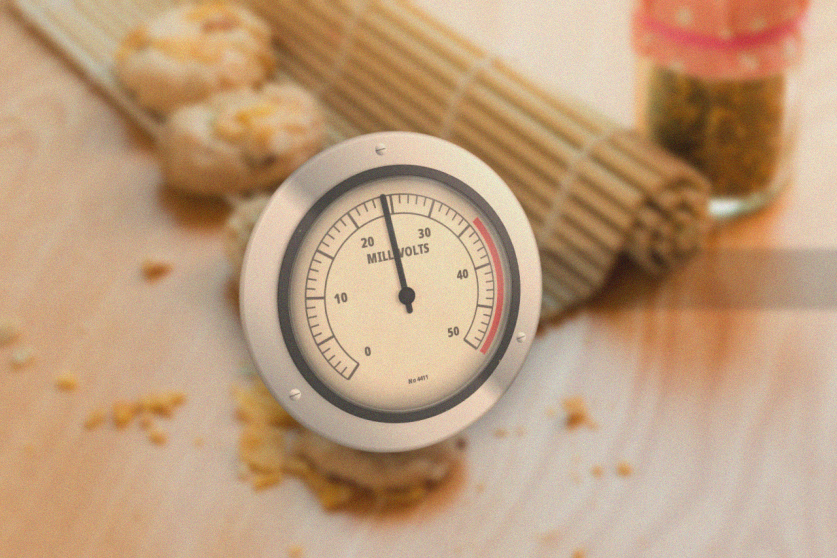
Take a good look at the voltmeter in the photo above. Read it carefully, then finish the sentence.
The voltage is 24 mV
